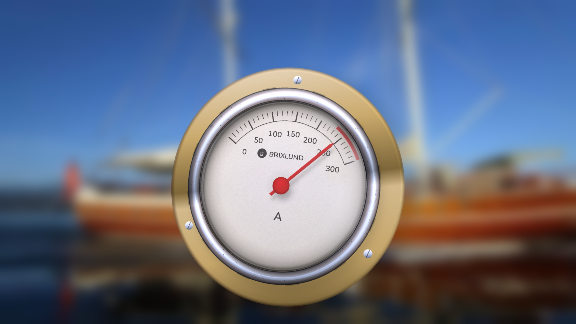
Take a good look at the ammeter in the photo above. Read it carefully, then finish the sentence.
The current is 250 A
